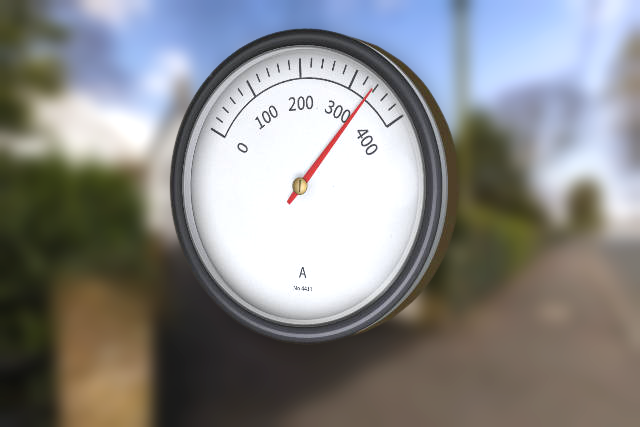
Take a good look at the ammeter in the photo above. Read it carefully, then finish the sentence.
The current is 340 A
